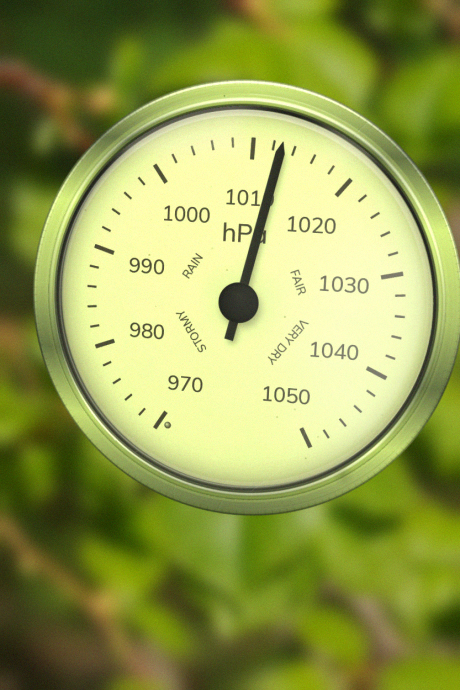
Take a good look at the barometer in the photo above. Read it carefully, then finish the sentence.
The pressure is 1013 hPa
